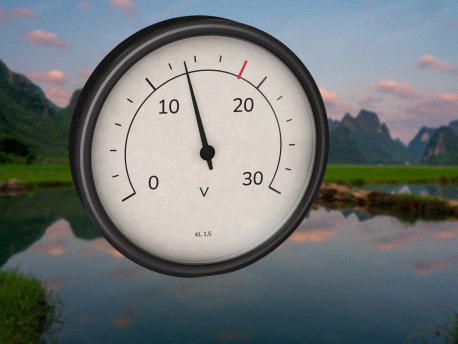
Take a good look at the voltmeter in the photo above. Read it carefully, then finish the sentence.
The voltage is 13 V
